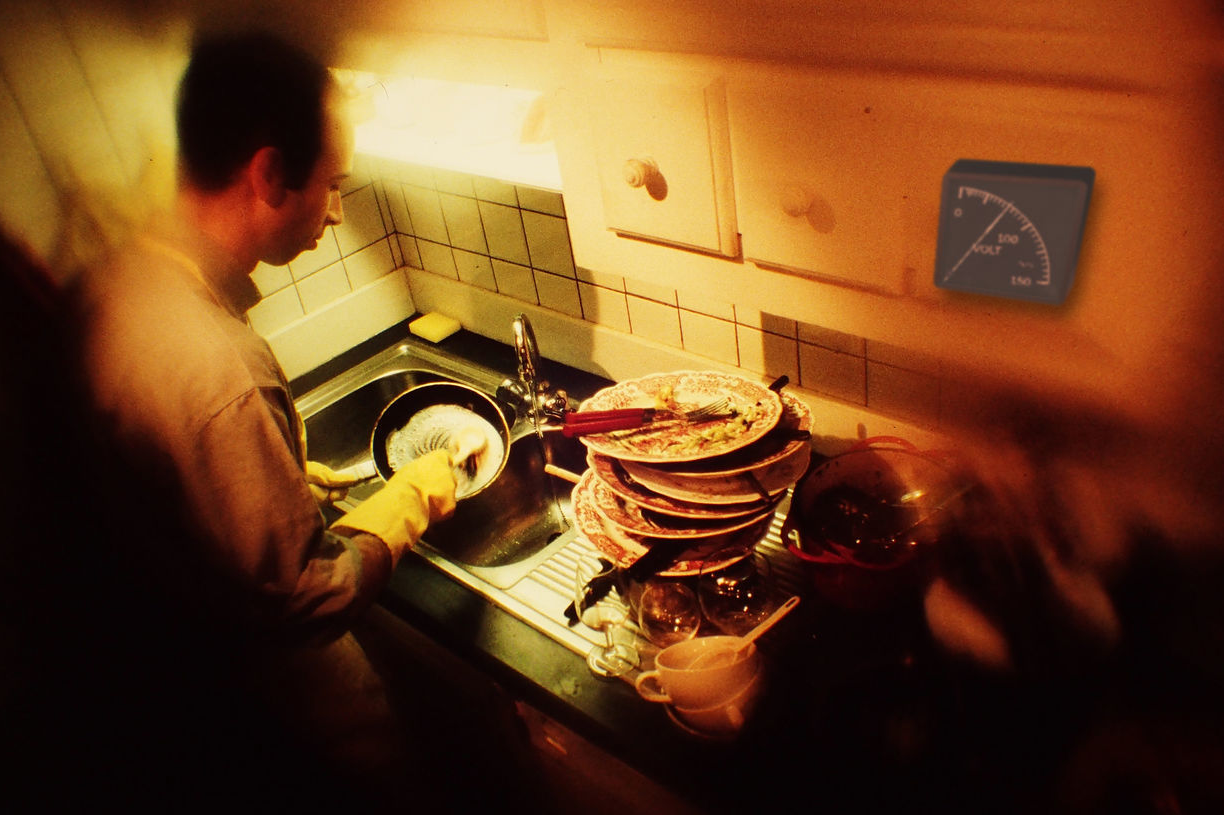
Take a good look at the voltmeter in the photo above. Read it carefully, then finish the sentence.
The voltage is 75 V
